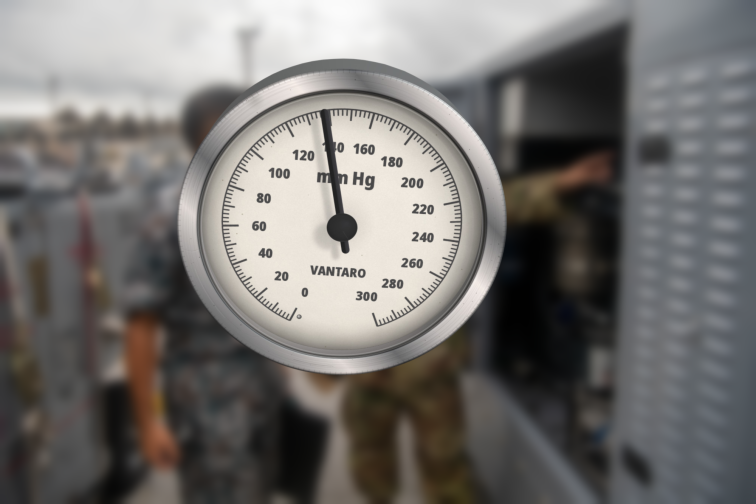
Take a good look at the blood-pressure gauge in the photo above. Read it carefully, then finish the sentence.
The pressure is 138 mmHg
